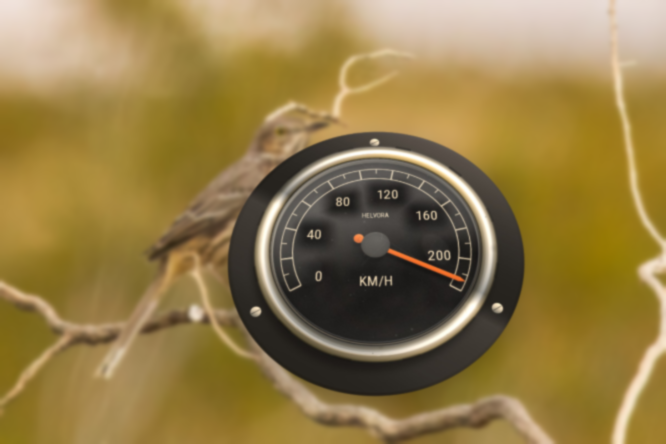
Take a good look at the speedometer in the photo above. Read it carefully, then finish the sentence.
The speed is 215 km/h
